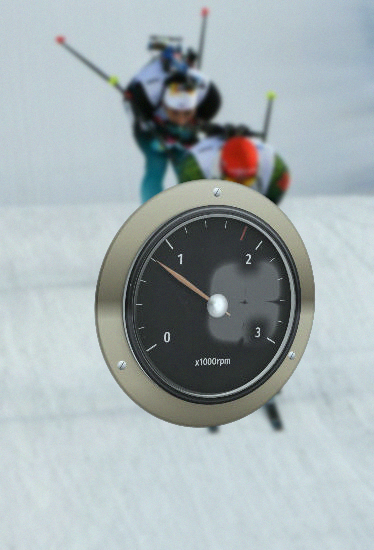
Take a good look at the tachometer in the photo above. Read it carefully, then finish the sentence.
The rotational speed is 800 rpm
